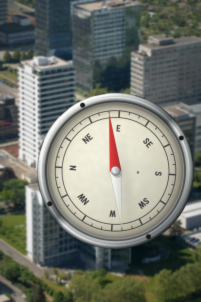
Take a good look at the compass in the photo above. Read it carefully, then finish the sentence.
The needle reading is 80 °
